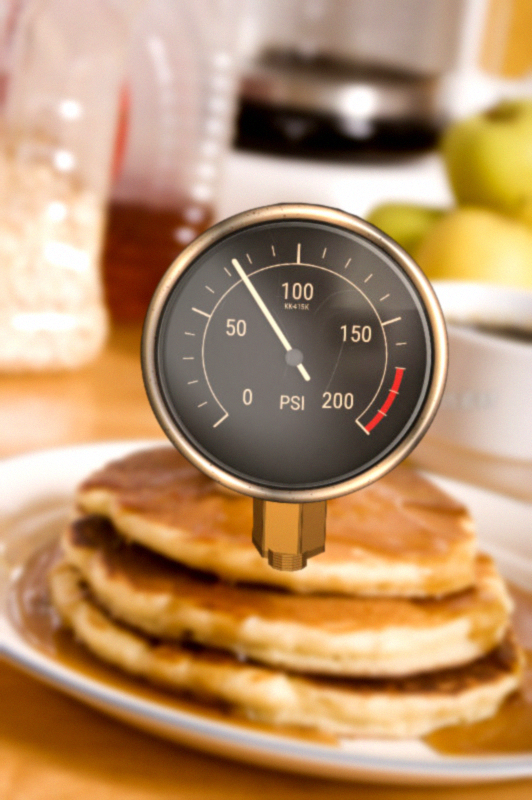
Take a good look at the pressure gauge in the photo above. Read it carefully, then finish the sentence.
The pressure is 75 psi
